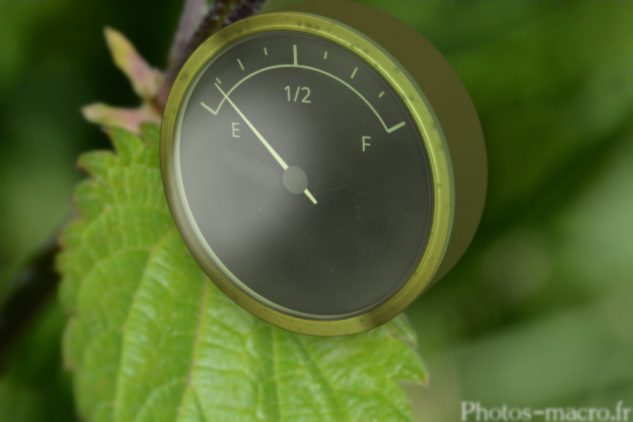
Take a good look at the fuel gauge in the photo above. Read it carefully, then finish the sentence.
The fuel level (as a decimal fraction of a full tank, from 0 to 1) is 0.125
